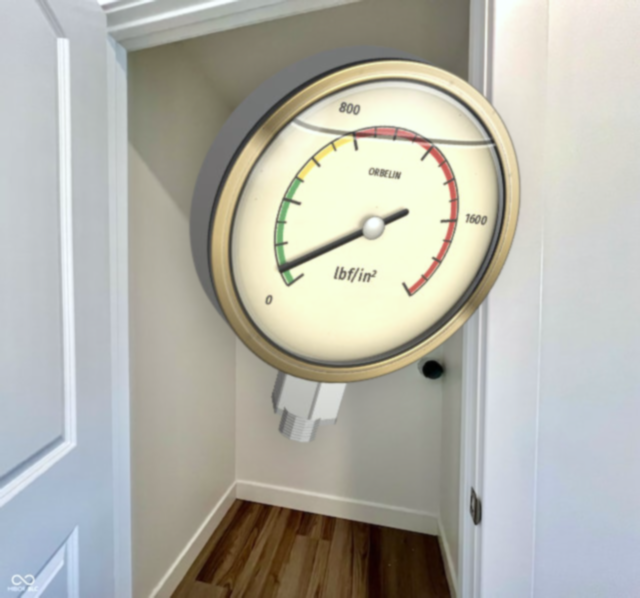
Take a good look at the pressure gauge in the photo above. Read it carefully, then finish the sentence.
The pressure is 100 psi
